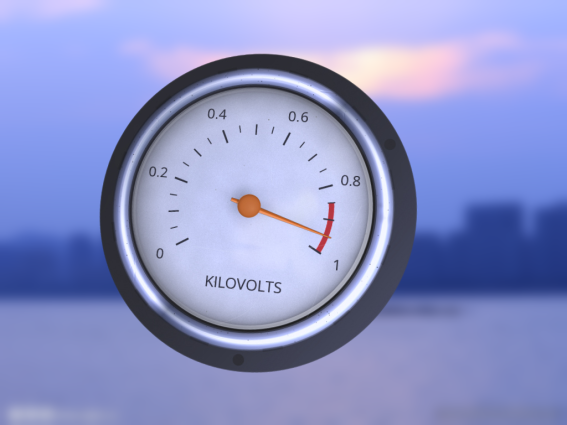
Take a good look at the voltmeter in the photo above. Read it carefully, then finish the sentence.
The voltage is 0.95 kV
